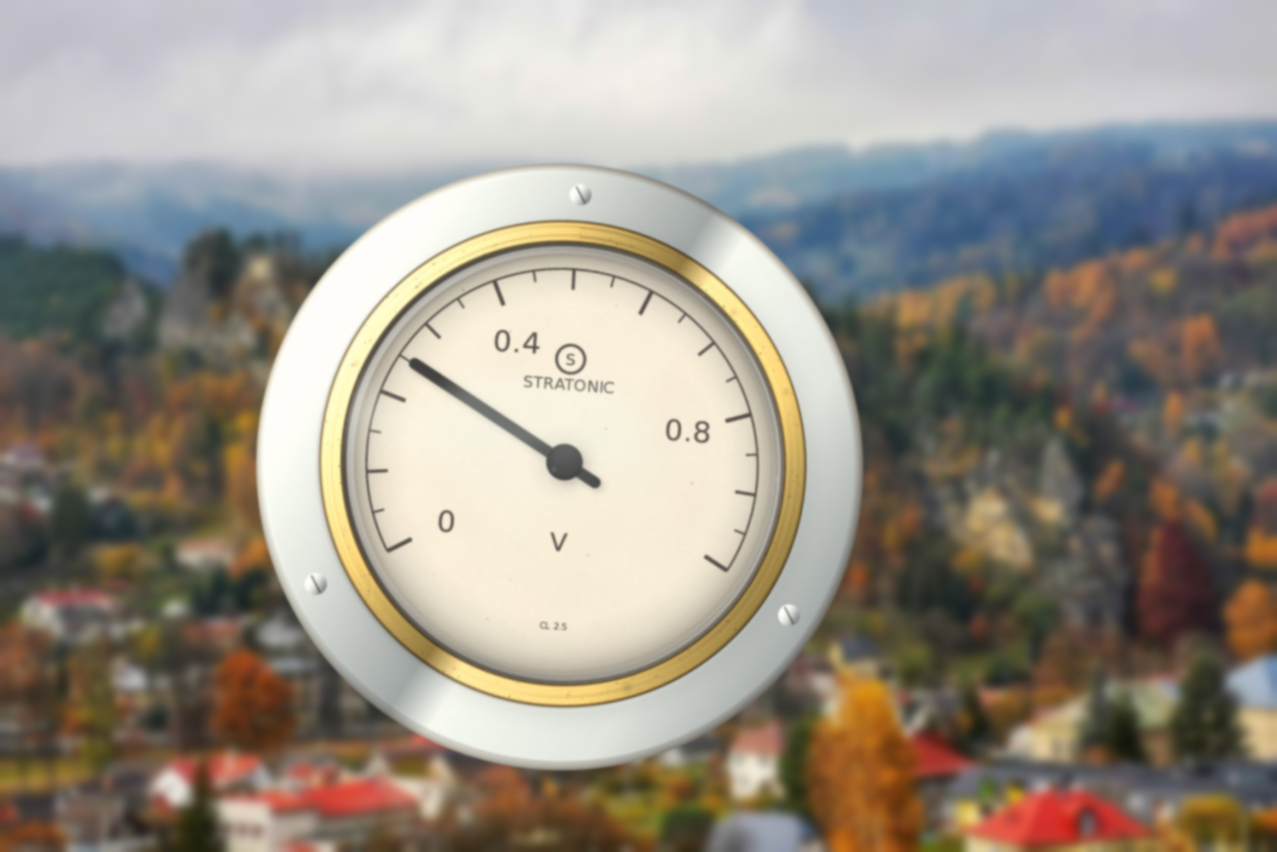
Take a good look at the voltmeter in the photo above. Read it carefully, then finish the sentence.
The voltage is 0.25 V
